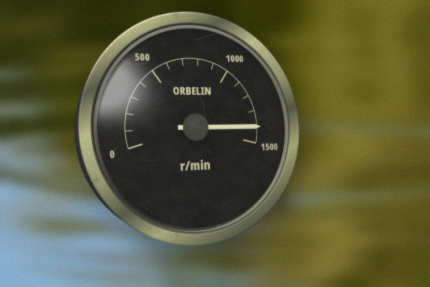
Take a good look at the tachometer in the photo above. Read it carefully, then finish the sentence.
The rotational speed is 1400 rpm
